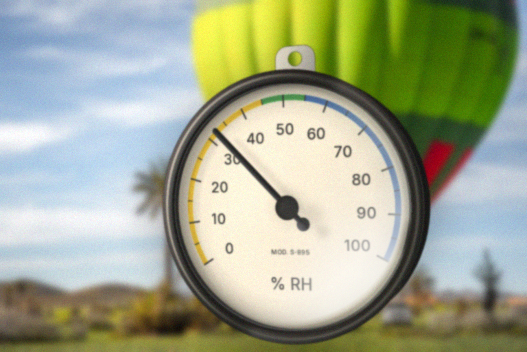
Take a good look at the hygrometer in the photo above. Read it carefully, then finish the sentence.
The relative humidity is 32.5 %
